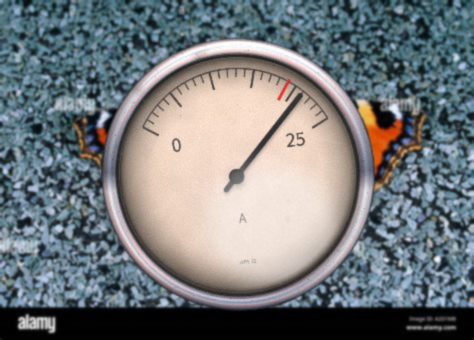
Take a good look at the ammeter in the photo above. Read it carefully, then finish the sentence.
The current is 21 A
